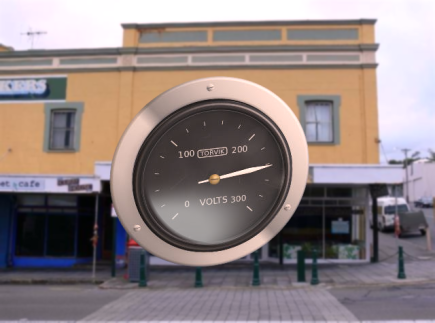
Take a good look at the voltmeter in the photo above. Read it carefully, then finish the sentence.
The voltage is 240 V
